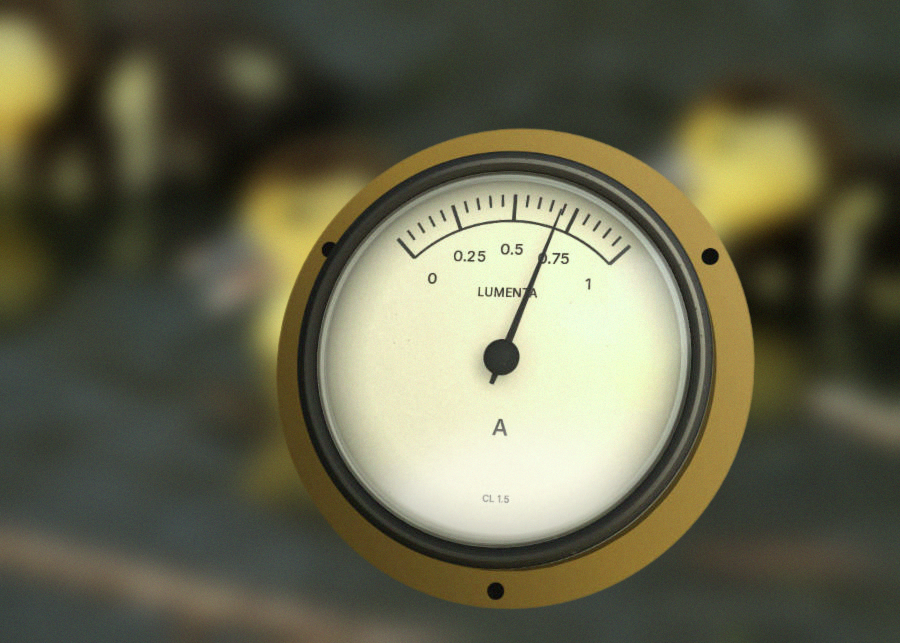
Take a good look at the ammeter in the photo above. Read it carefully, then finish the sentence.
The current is 0.7 A
